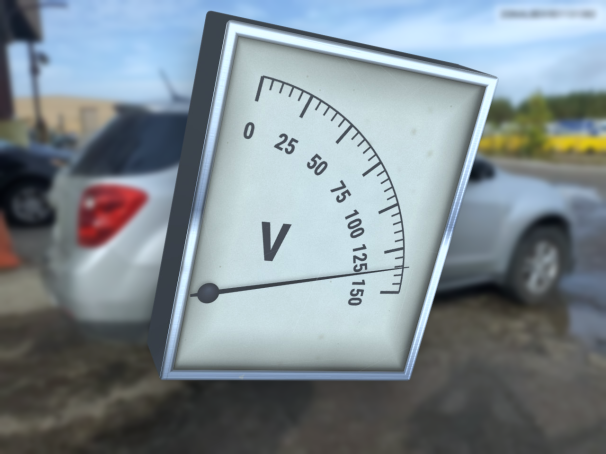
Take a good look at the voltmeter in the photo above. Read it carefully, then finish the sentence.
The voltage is 135 V
